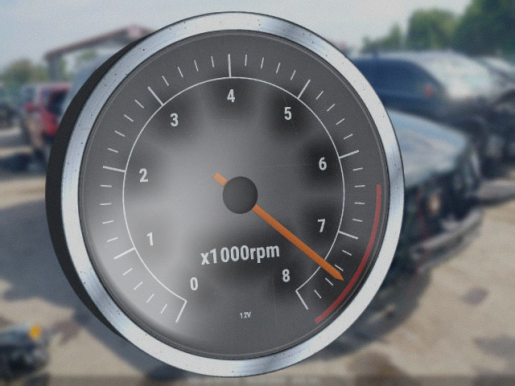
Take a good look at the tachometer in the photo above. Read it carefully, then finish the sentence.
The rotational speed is 7500 rpm
